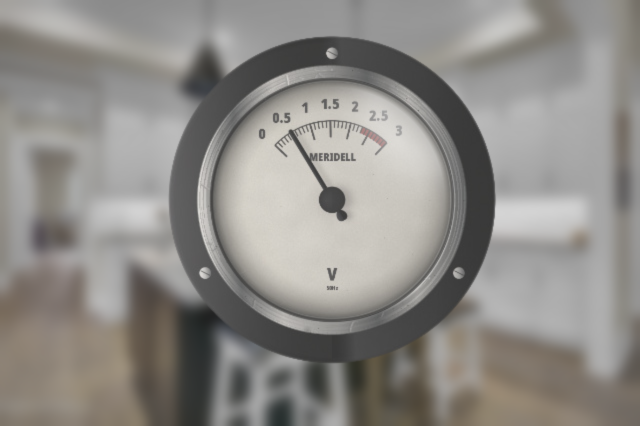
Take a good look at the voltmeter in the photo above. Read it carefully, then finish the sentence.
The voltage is 0.5 V
